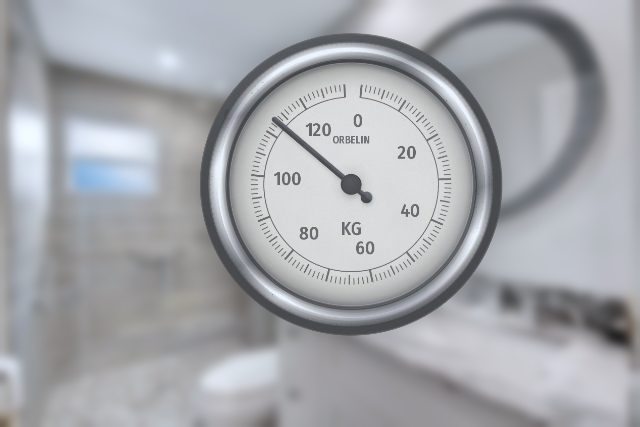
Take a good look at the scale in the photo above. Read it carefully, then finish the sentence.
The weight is 113 kg
